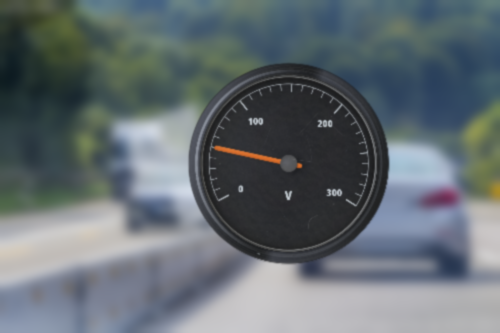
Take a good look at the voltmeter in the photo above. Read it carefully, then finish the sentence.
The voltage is 50 V
